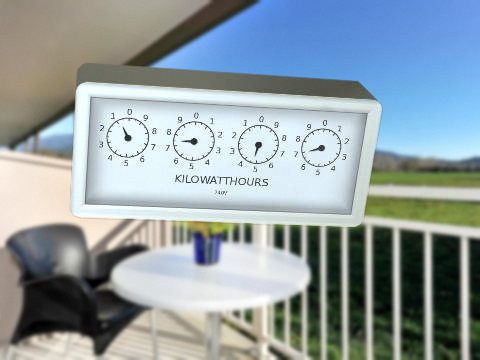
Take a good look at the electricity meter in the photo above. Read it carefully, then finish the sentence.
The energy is 747 kWh
